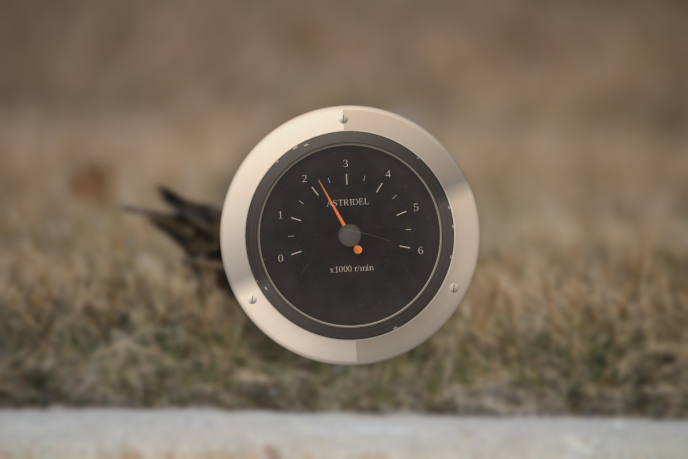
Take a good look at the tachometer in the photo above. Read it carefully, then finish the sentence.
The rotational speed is 2250 rpm
